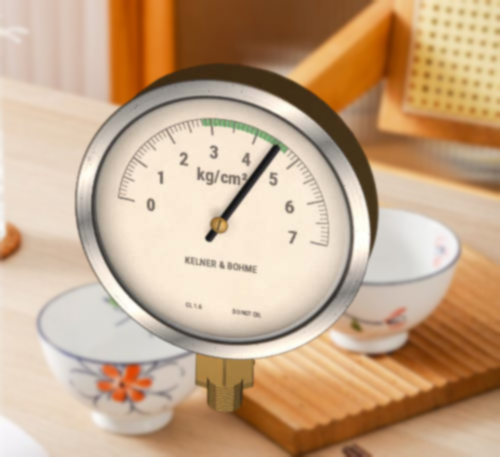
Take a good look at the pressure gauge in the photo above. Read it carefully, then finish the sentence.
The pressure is 4.5 kg/cm²
